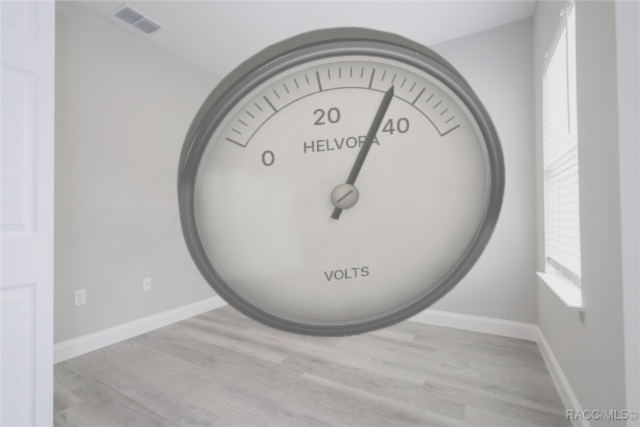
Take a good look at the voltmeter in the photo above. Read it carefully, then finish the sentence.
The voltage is 34 V
